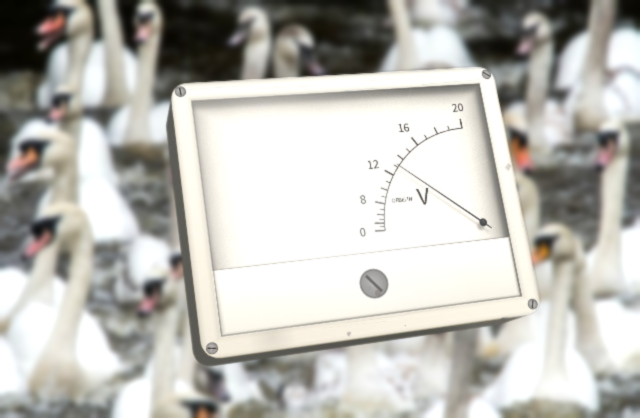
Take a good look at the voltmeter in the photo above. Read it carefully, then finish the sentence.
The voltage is 13 V
